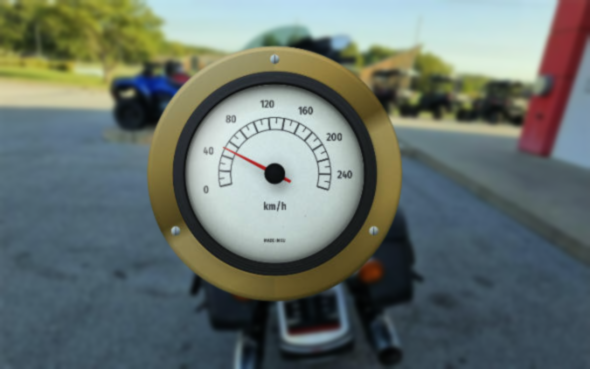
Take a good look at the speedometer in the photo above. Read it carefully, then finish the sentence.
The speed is 50 km/h
